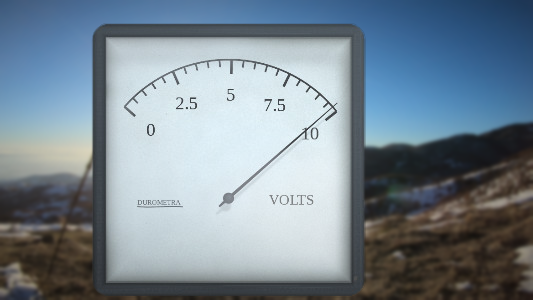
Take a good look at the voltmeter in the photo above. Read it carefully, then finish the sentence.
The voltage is 9.75 V
